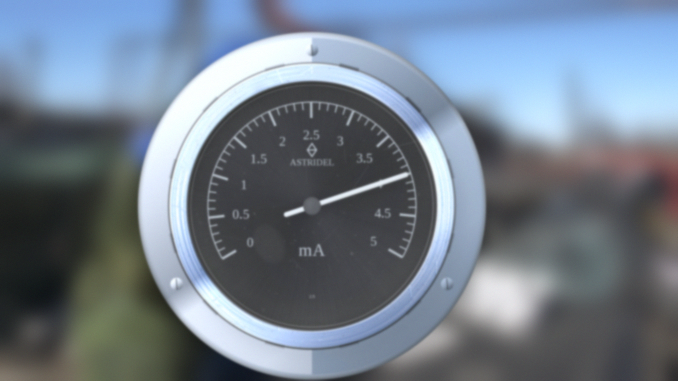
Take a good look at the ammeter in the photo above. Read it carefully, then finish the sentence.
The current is 4 mA
